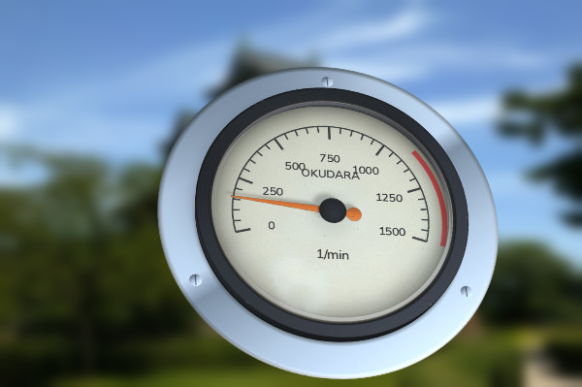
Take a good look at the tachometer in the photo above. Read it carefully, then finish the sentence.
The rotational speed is 150 rpm
